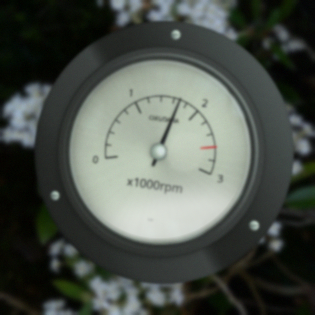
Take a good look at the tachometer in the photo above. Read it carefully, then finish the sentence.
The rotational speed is 1700 rpm
